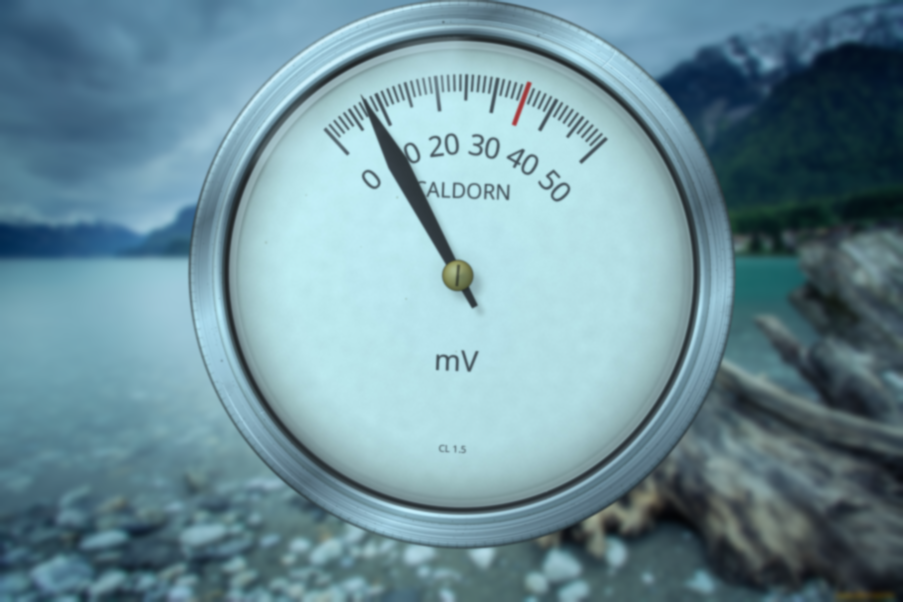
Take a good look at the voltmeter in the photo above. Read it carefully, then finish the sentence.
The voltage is 8 mV
